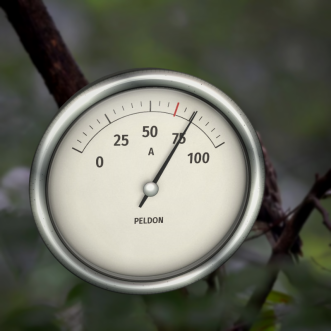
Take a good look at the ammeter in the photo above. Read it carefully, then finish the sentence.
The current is 75 A
